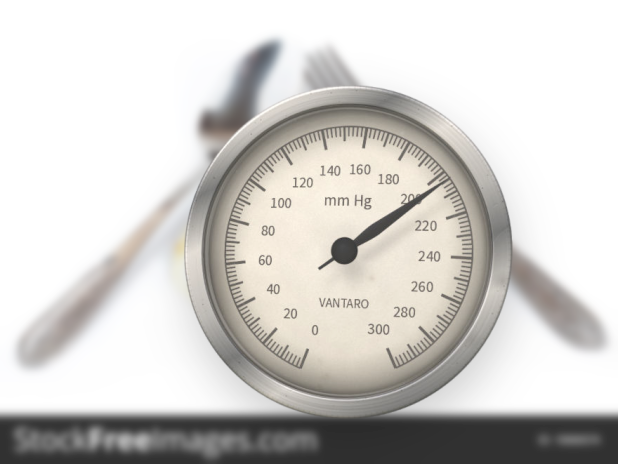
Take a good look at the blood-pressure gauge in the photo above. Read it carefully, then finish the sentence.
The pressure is 204 mmHg
